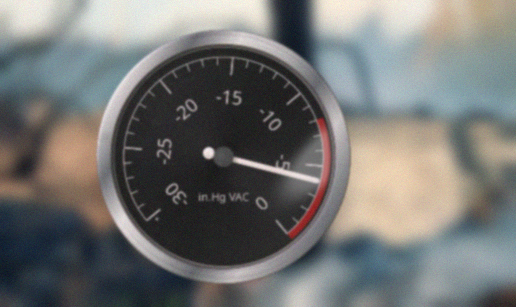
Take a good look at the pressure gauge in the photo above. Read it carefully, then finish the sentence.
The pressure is -4 inHg
